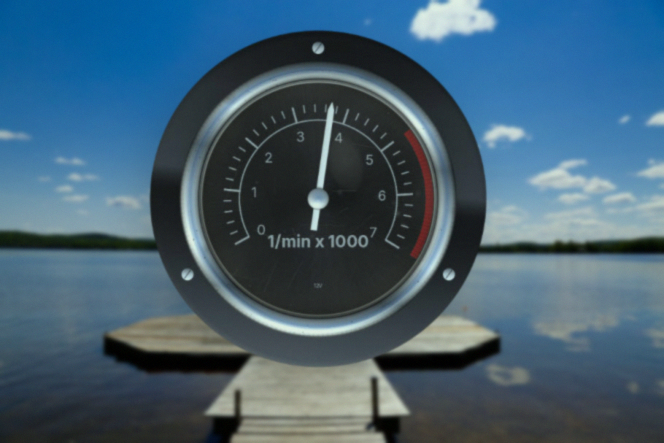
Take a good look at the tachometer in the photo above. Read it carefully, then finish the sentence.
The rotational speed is 3700 rpm
